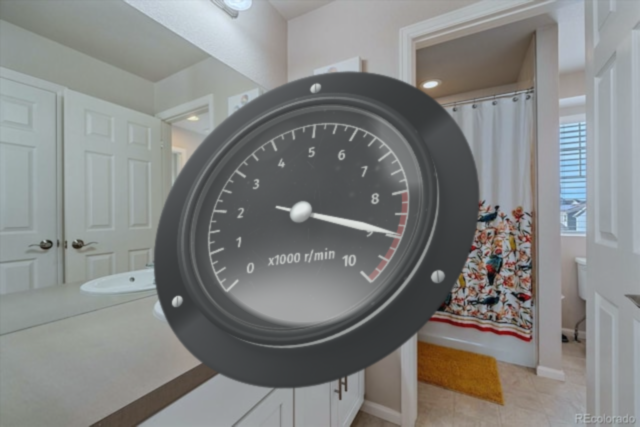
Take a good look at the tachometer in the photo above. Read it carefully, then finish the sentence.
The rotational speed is 9000 rpm
